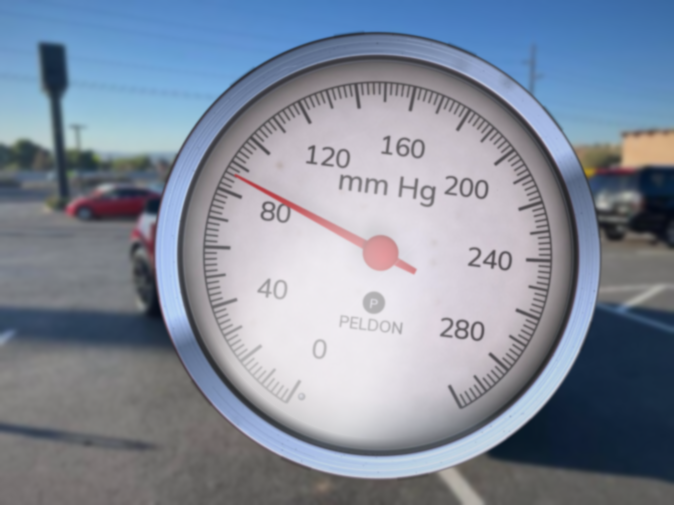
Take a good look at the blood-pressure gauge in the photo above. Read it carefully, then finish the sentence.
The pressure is 86 mmHg
